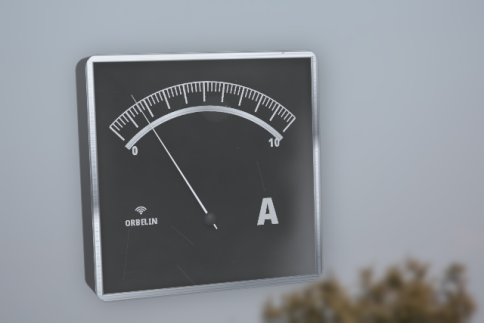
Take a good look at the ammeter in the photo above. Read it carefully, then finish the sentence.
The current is 1.6 A
